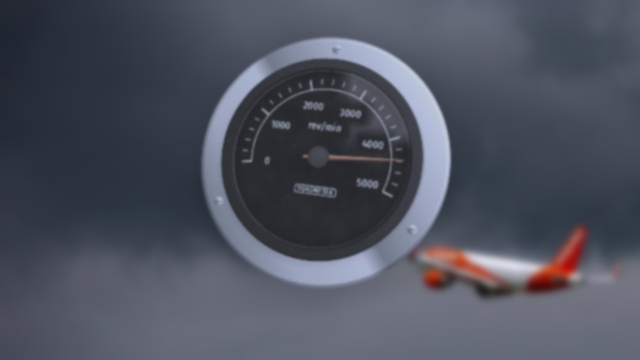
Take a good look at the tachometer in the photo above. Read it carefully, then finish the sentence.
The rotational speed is 4400 rpm
